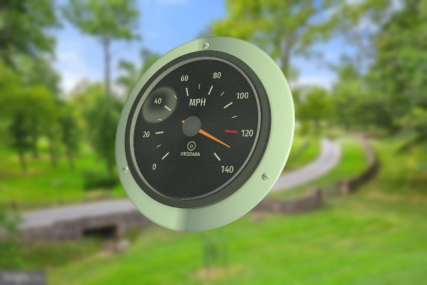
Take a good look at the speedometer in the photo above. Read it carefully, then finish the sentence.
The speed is 130 mph
